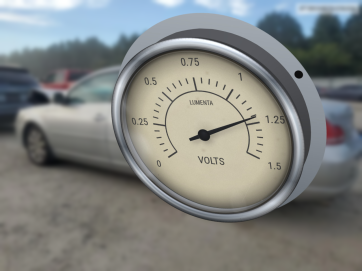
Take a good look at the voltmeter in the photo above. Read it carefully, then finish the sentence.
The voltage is 1.2 V
